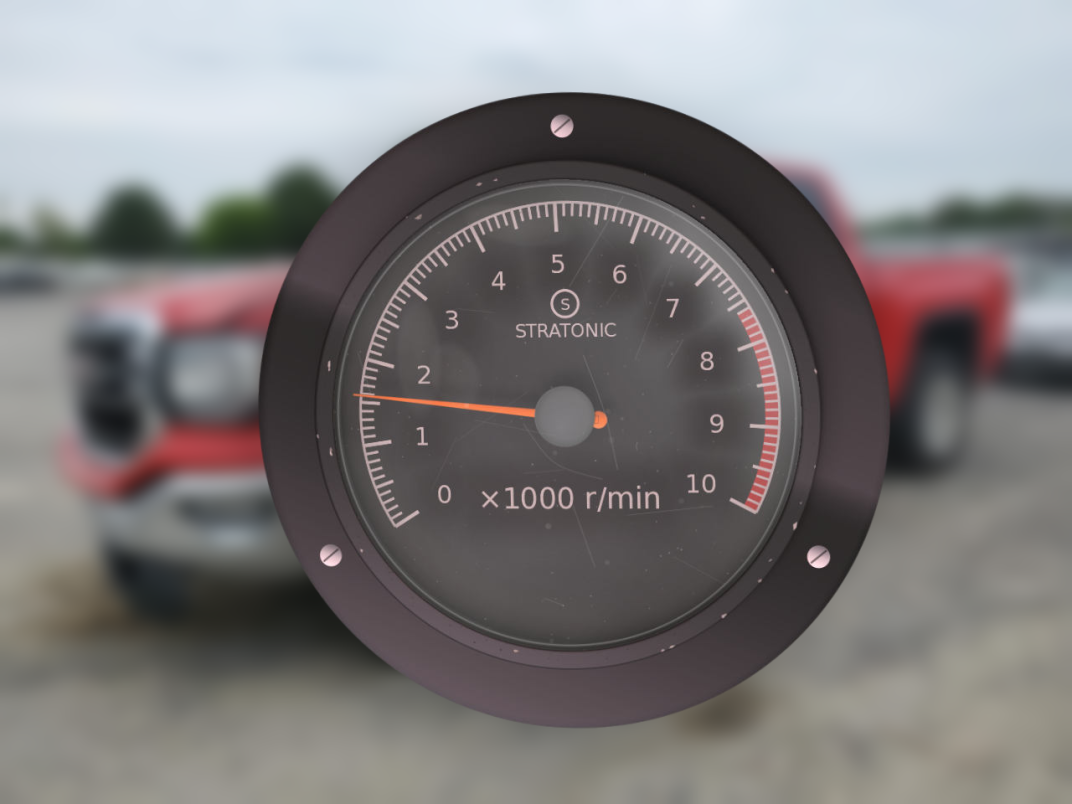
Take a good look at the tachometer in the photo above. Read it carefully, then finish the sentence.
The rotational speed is 1600 rpm
